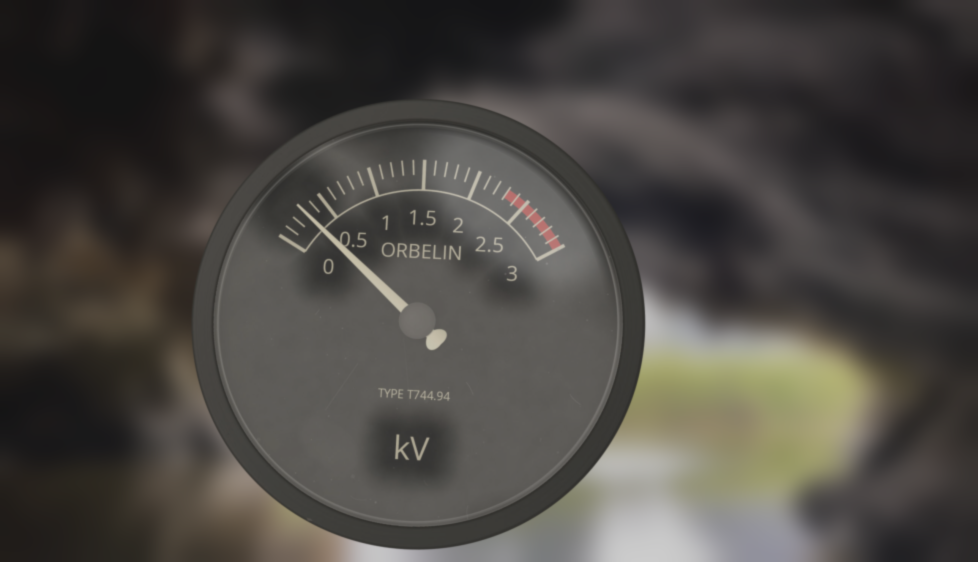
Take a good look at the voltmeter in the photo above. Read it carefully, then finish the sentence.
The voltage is 0.3 kV
